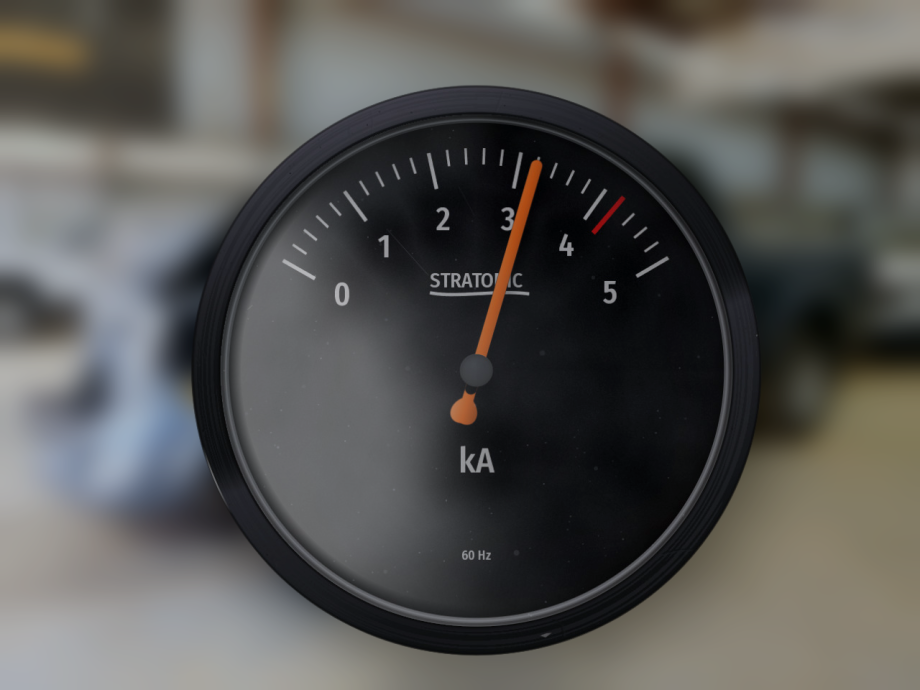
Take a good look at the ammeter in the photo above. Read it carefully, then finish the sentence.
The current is 3.2 kA
